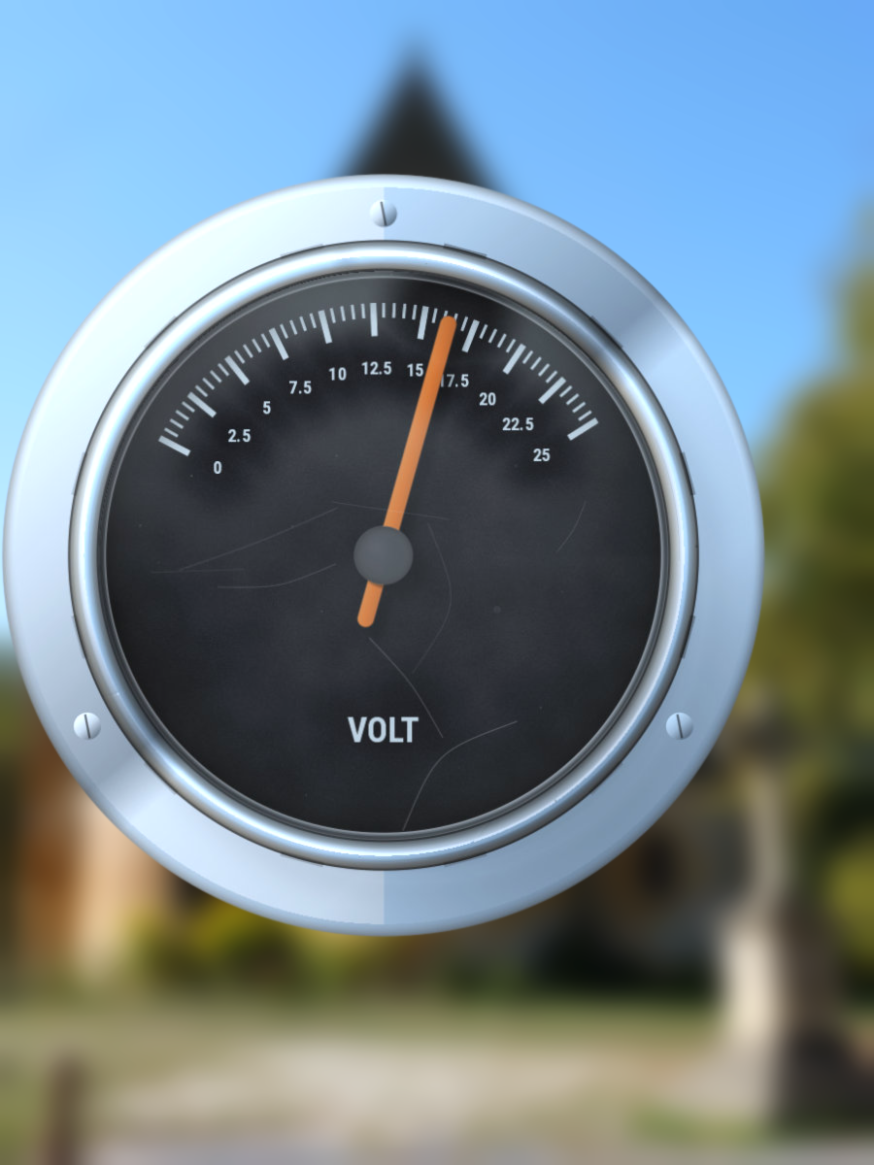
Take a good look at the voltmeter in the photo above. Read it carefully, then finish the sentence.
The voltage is 16.25 V
